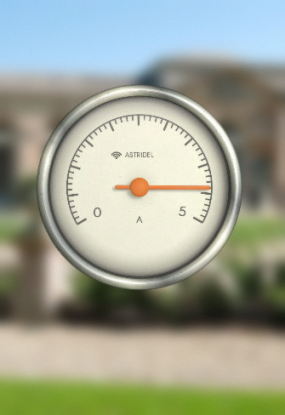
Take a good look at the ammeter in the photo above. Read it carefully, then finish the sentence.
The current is 4.4 A
